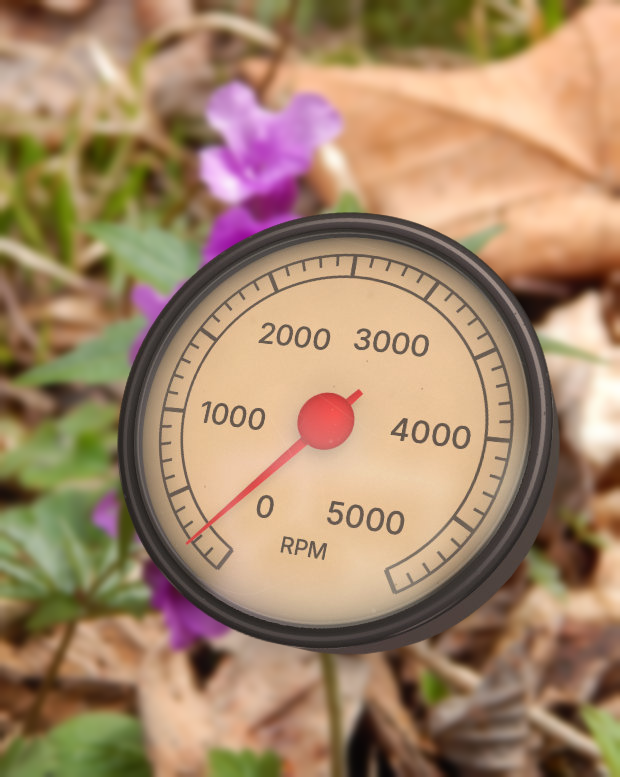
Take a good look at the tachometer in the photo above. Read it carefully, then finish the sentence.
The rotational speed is 200 rpm
